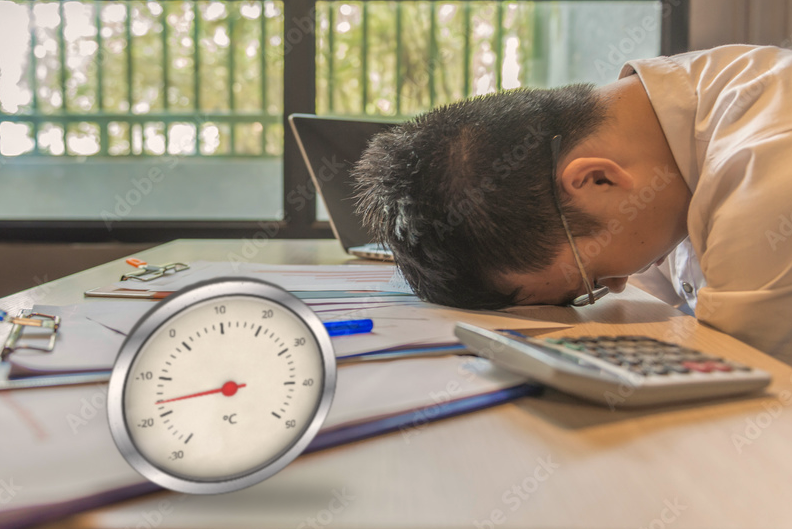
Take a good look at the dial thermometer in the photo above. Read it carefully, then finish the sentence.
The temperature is -16 °C
